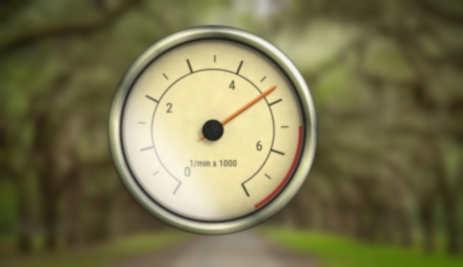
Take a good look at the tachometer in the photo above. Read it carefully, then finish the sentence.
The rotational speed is 4750 rpm
